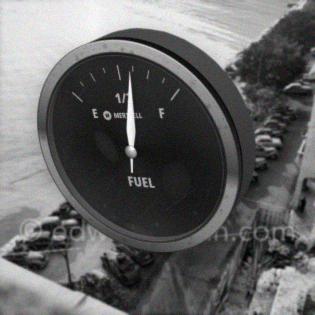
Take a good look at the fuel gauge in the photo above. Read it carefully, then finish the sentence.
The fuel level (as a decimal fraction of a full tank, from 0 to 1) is 0.625
